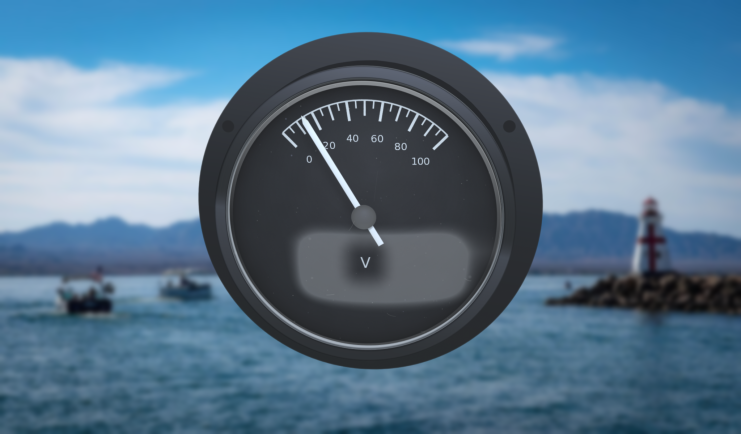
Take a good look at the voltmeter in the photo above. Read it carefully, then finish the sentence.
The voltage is 15 V
